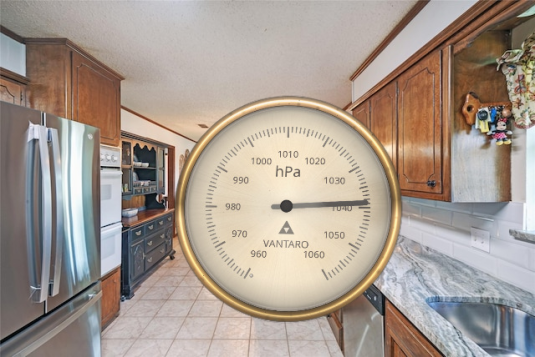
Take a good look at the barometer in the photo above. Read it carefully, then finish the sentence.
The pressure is 1039 hPa
